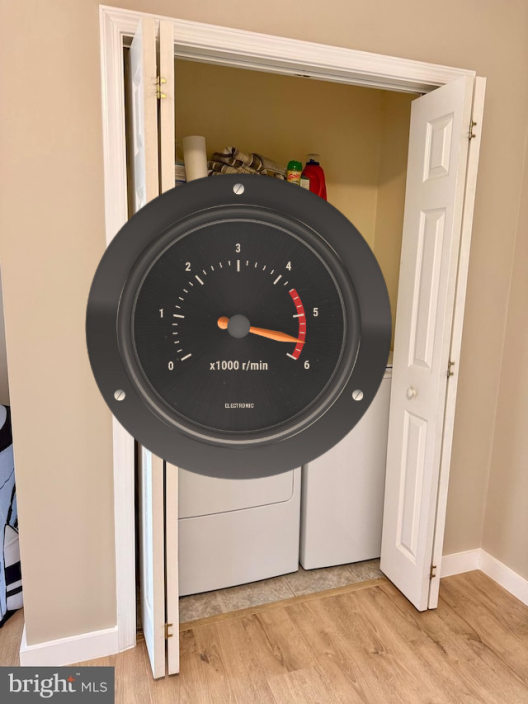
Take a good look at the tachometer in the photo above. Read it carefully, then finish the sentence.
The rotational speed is 5600 rpm
